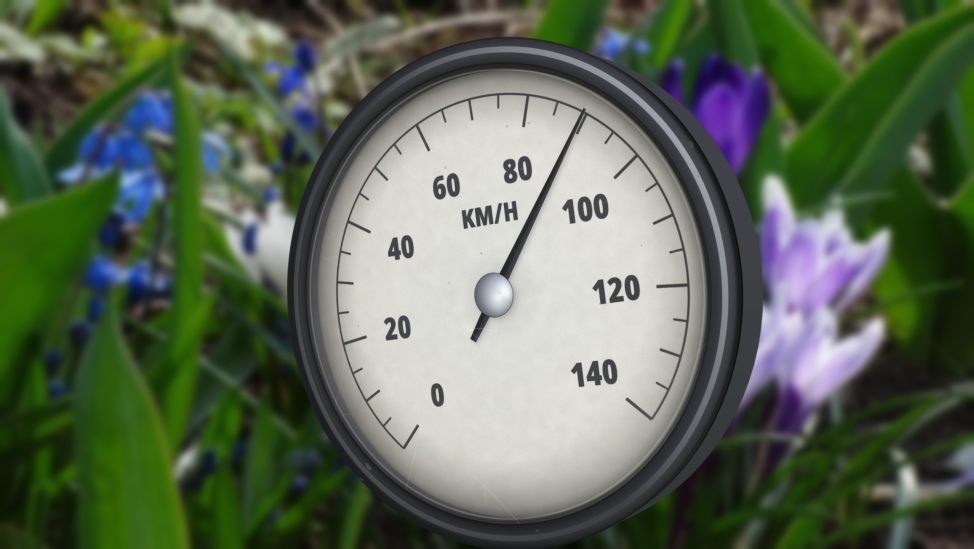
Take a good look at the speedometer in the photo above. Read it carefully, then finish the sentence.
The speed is 90 km/h
